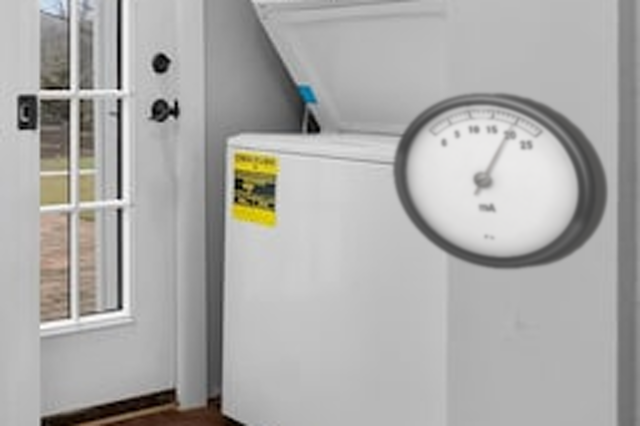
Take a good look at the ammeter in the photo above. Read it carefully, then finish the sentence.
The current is 20 mA
